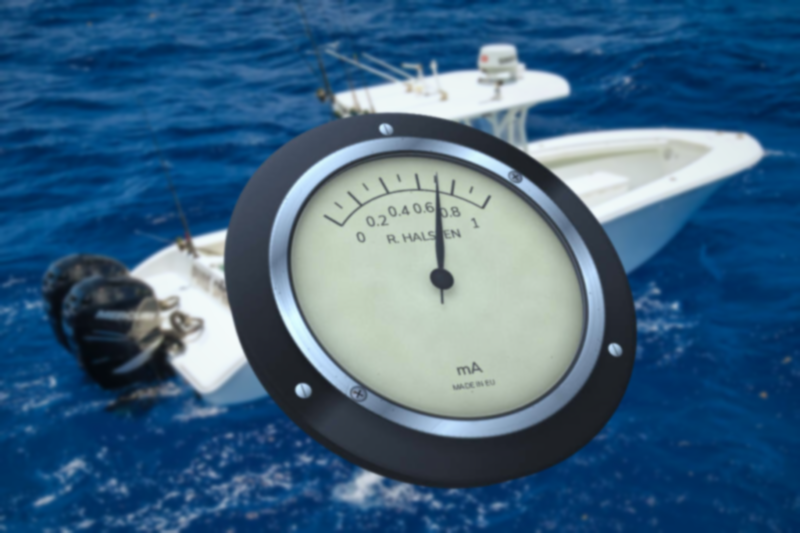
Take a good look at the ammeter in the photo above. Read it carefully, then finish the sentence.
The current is 0.7 mA
